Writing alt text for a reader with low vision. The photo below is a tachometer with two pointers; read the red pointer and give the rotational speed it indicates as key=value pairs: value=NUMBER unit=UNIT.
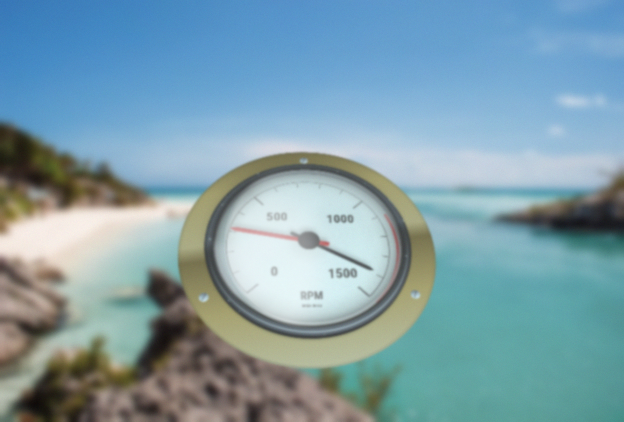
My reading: value=300 unit=rpm
